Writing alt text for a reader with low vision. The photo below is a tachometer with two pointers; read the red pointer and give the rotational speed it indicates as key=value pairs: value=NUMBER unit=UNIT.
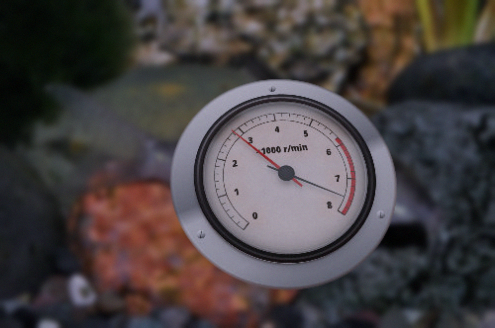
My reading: value=2800 unit=rpm
